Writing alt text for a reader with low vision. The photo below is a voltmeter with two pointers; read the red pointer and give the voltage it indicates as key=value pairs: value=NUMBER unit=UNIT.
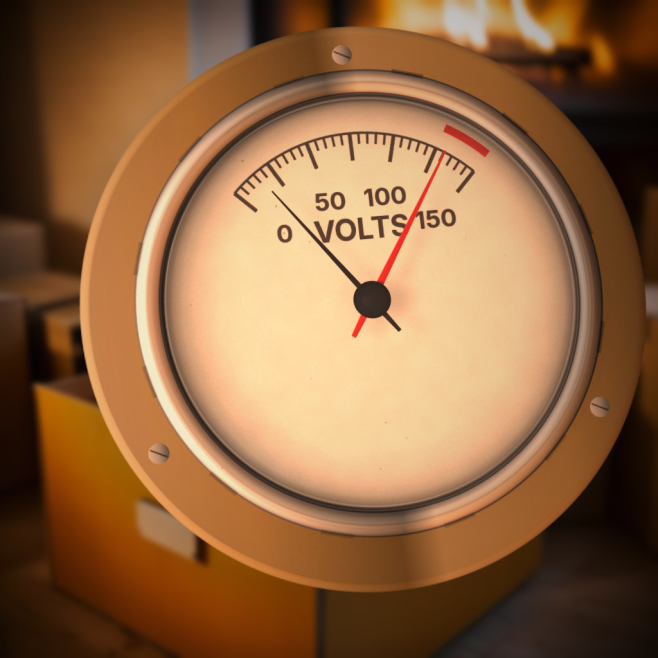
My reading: value=130 unit=V
